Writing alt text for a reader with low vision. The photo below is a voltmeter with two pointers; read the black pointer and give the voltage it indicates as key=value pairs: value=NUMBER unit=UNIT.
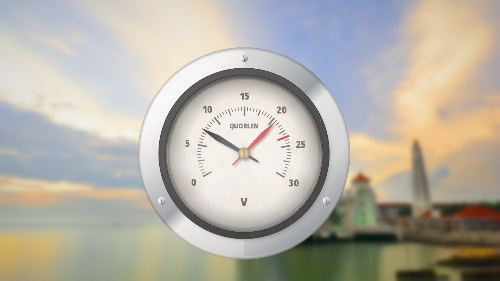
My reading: value=7.5 unit=V
